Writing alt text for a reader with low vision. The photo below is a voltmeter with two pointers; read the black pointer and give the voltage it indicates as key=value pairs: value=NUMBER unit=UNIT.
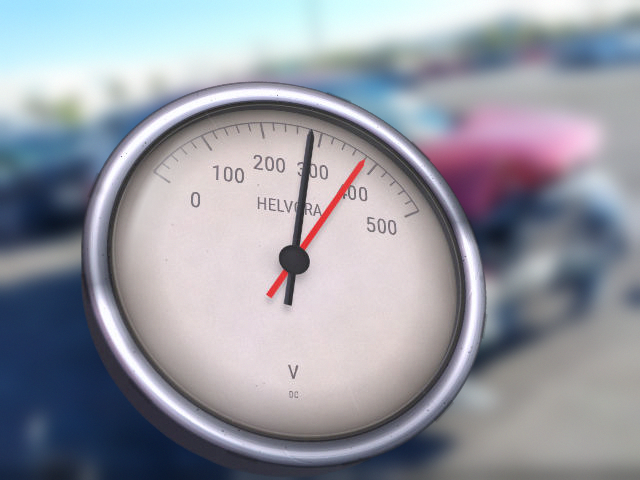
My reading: value=280 unit=V
